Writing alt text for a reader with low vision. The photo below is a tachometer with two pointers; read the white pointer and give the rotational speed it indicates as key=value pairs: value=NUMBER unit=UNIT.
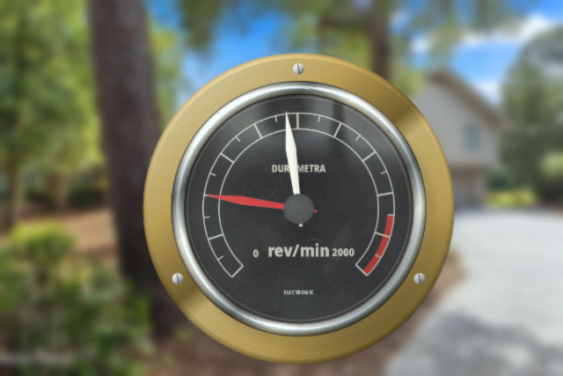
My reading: value=950 unit=rpm
